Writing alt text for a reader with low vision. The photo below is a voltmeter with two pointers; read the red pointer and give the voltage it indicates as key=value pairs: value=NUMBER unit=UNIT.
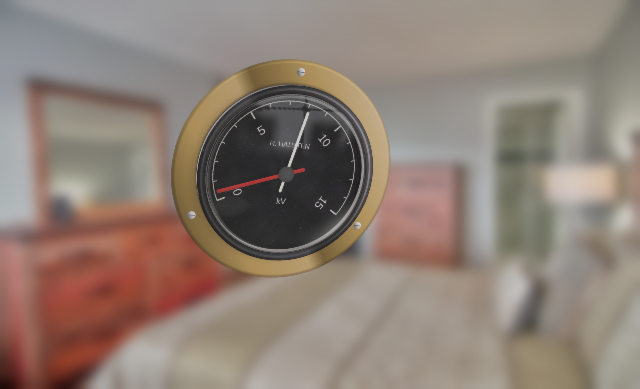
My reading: value=0.5 unit=kV
